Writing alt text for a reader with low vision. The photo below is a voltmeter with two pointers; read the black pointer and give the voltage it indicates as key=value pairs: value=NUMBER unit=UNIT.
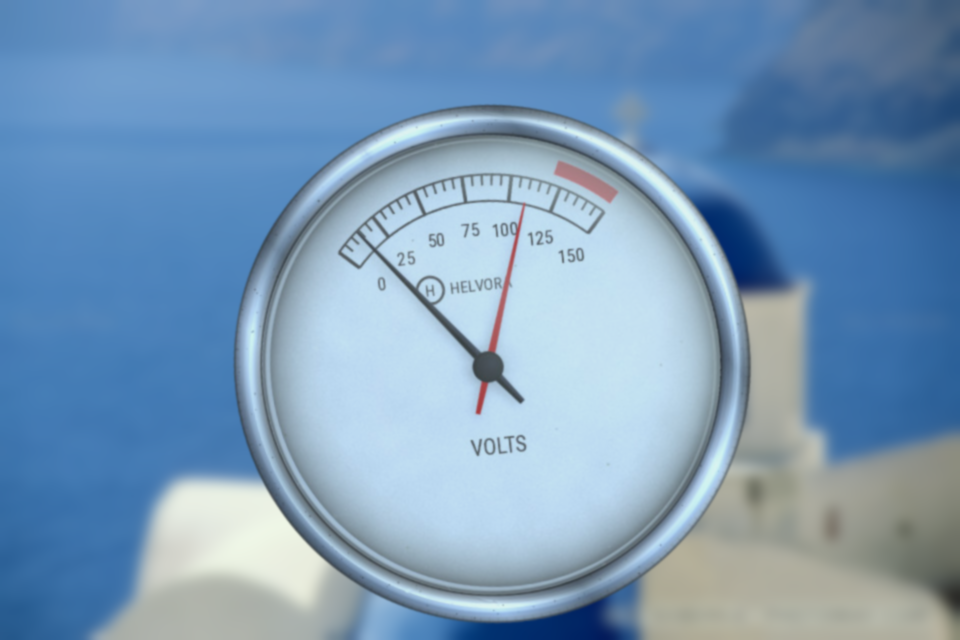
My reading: value=15 unit=V
